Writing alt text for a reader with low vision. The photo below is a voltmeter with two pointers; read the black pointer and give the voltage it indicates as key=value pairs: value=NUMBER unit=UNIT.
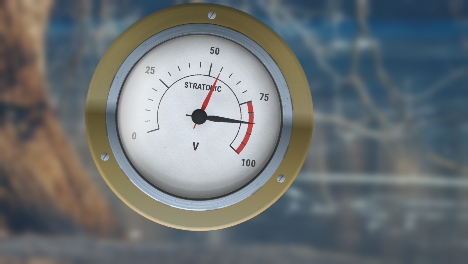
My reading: value=85 unit=V
